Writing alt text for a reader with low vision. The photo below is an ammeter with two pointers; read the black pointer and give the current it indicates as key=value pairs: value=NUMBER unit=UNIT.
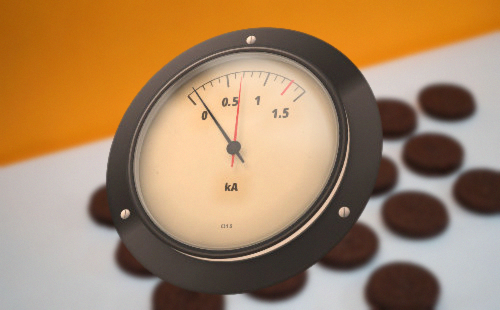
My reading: value=0.1 unit=kA
